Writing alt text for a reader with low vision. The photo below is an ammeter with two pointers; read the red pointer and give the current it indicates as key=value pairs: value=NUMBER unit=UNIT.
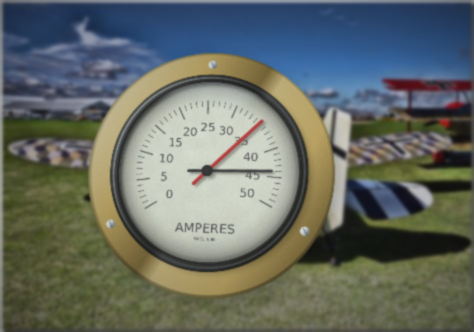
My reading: value=35 unit=A
